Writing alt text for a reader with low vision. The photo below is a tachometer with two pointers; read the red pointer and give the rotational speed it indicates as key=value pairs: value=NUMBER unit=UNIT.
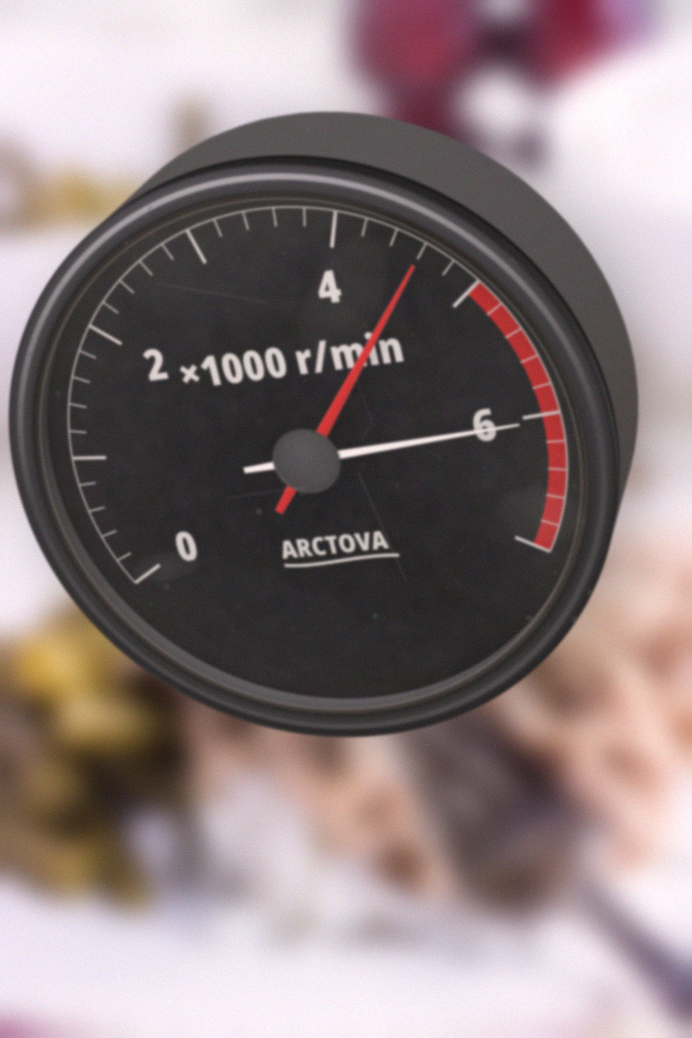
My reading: value=4600 unit=rpm
